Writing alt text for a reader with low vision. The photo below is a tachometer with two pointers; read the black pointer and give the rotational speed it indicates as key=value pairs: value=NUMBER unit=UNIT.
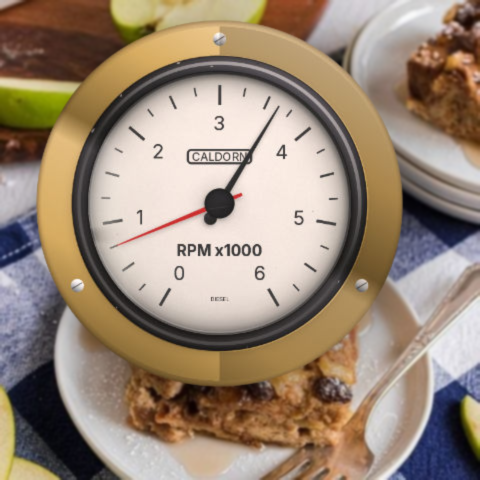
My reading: value=3625 unit=rpm
